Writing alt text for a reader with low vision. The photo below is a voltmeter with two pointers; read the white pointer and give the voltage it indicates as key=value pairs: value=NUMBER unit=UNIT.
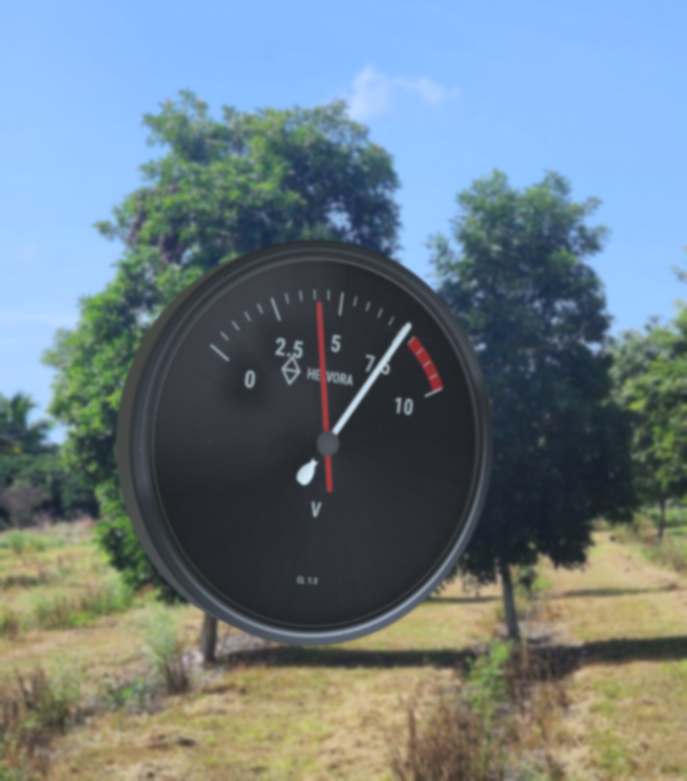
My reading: value=7.5 unit=V
